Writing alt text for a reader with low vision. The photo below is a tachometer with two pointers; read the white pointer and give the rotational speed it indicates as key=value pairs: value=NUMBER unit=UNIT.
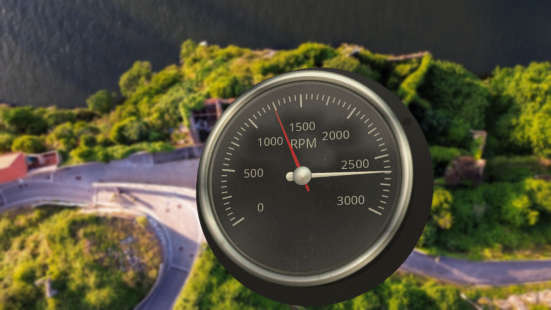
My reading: value=2650 unit=rpm
